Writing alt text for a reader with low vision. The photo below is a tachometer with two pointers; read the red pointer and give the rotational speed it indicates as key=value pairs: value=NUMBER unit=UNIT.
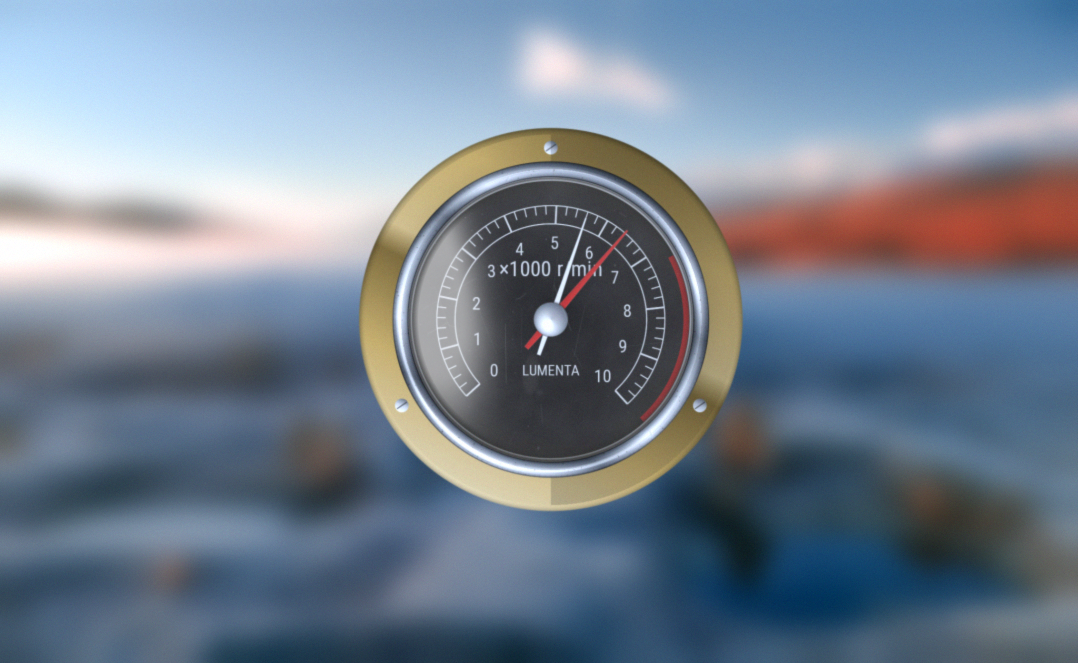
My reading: value=6400 unit=rpm
